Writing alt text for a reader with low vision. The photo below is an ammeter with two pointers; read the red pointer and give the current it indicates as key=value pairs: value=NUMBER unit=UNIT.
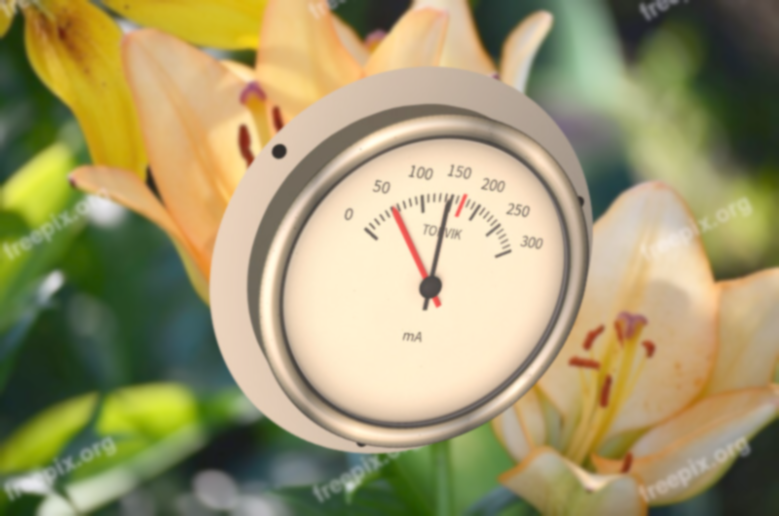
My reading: value=50 unit=mA
